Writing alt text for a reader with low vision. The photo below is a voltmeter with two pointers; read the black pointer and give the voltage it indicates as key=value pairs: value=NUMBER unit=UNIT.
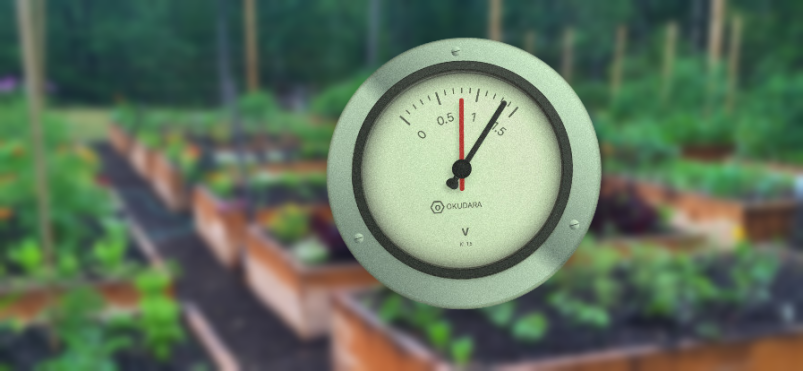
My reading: value=1.35 unit=V
